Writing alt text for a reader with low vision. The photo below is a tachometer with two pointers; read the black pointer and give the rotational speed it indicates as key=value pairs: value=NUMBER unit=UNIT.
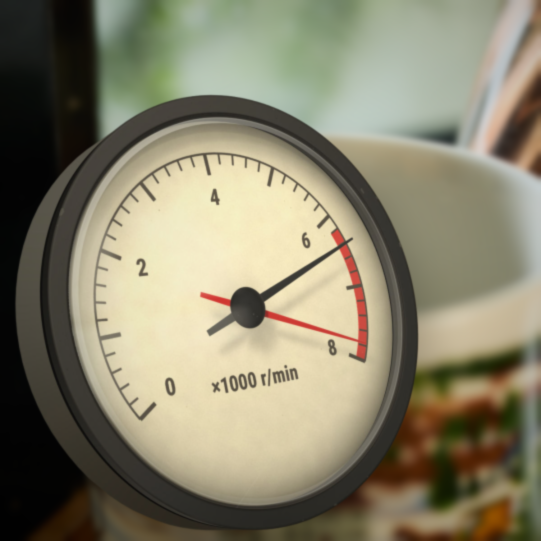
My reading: value=6400 unit=rpm
